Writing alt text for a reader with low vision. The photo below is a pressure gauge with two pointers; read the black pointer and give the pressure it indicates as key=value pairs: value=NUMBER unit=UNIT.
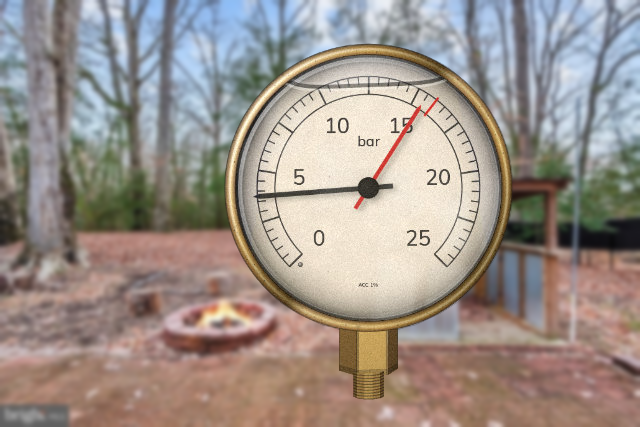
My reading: value=3.75 unit=bar
